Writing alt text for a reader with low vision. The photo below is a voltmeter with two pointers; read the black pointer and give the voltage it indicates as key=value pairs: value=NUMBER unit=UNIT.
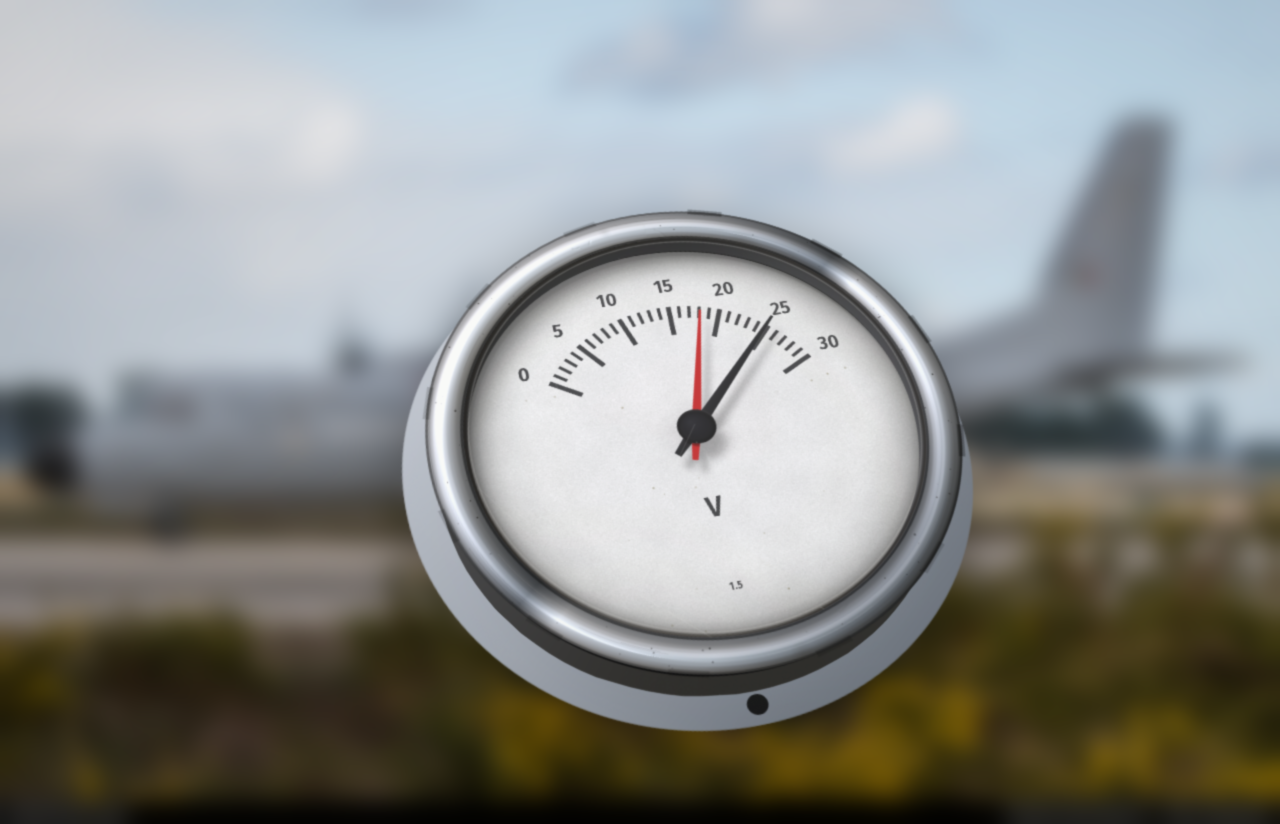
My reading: value=25 unit=V
